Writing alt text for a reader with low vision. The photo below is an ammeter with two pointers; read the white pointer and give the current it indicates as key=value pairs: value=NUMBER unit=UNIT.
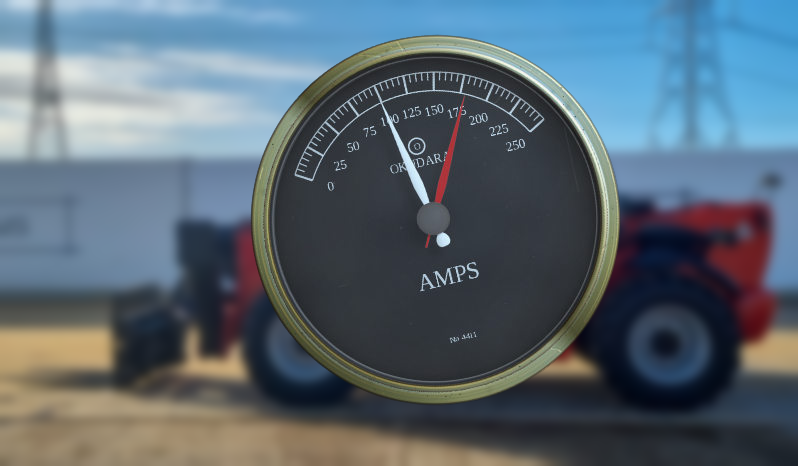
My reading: value=100 unit=A
